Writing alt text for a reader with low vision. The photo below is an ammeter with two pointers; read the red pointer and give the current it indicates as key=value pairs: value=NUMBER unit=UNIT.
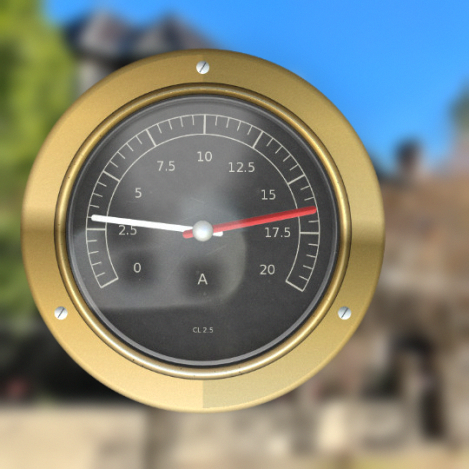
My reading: value=16.5 unit=A
